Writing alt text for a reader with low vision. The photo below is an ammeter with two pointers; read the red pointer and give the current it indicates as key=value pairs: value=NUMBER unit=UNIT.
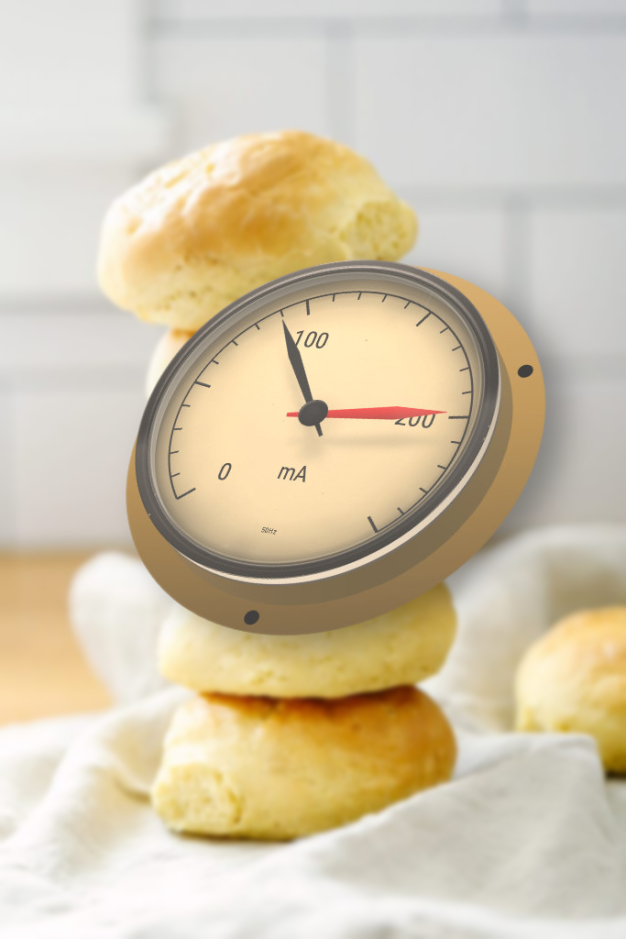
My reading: value=200 unit=mA
